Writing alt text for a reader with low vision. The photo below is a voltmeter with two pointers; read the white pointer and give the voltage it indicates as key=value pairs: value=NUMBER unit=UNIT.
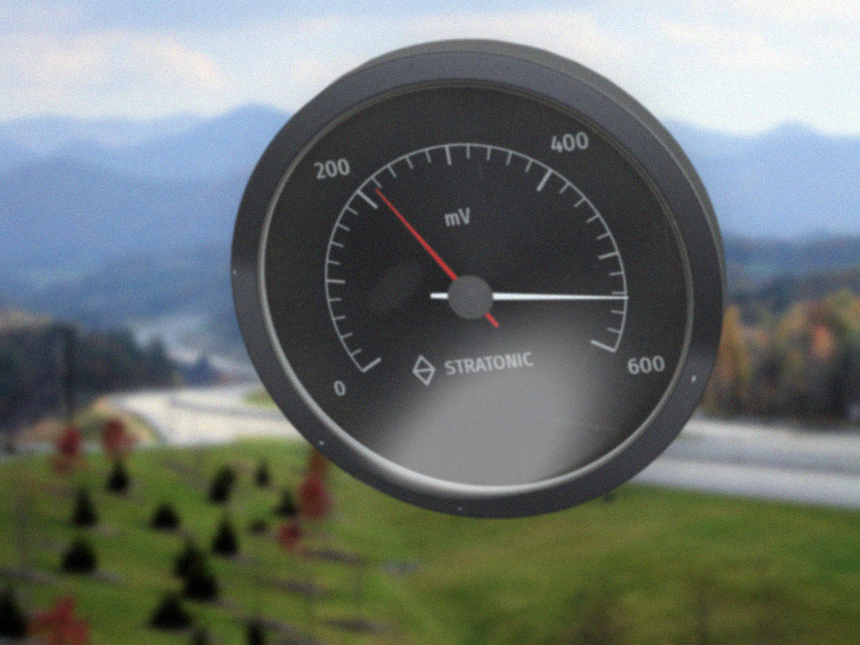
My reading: value=540 unit=mV
